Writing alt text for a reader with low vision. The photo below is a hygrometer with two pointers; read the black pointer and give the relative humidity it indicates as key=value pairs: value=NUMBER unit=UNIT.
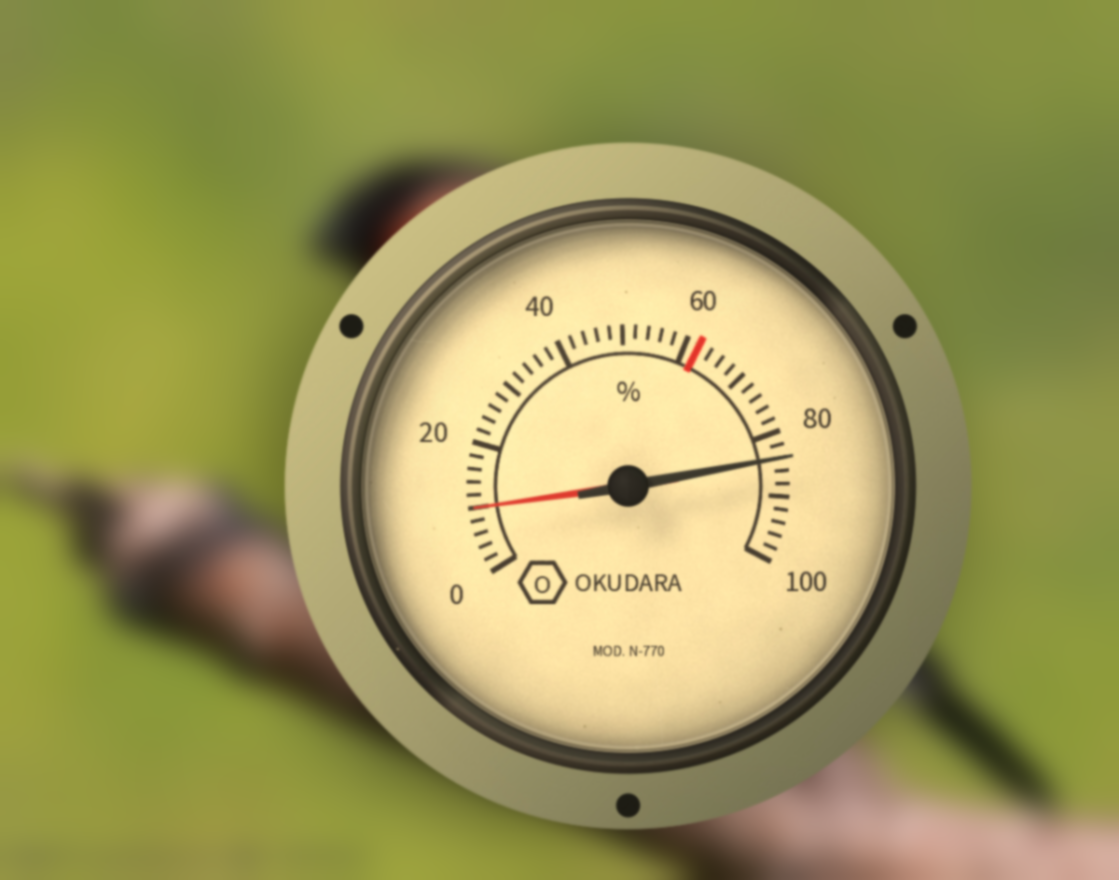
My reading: value=84 unit=%
